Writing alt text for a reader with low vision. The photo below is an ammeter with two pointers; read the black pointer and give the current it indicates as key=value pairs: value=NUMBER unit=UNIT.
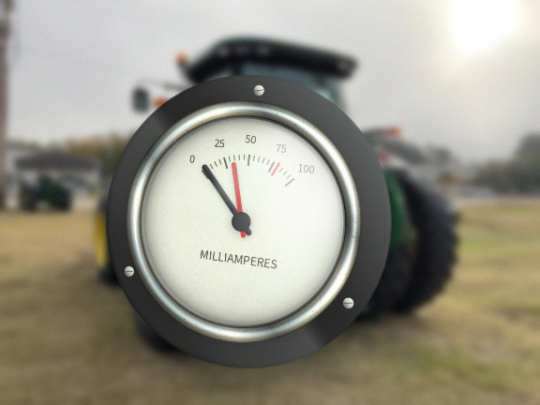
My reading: value=5 unit=mA
